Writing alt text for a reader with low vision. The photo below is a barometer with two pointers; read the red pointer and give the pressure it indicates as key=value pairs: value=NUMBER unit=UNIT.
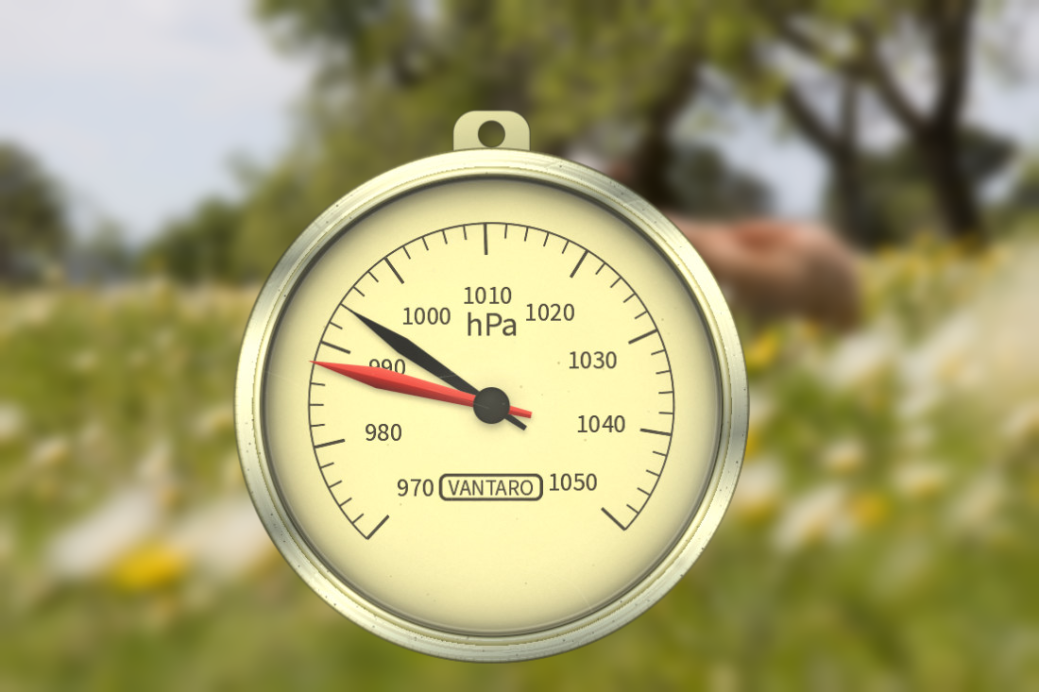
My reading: value=988 unit=hPa
